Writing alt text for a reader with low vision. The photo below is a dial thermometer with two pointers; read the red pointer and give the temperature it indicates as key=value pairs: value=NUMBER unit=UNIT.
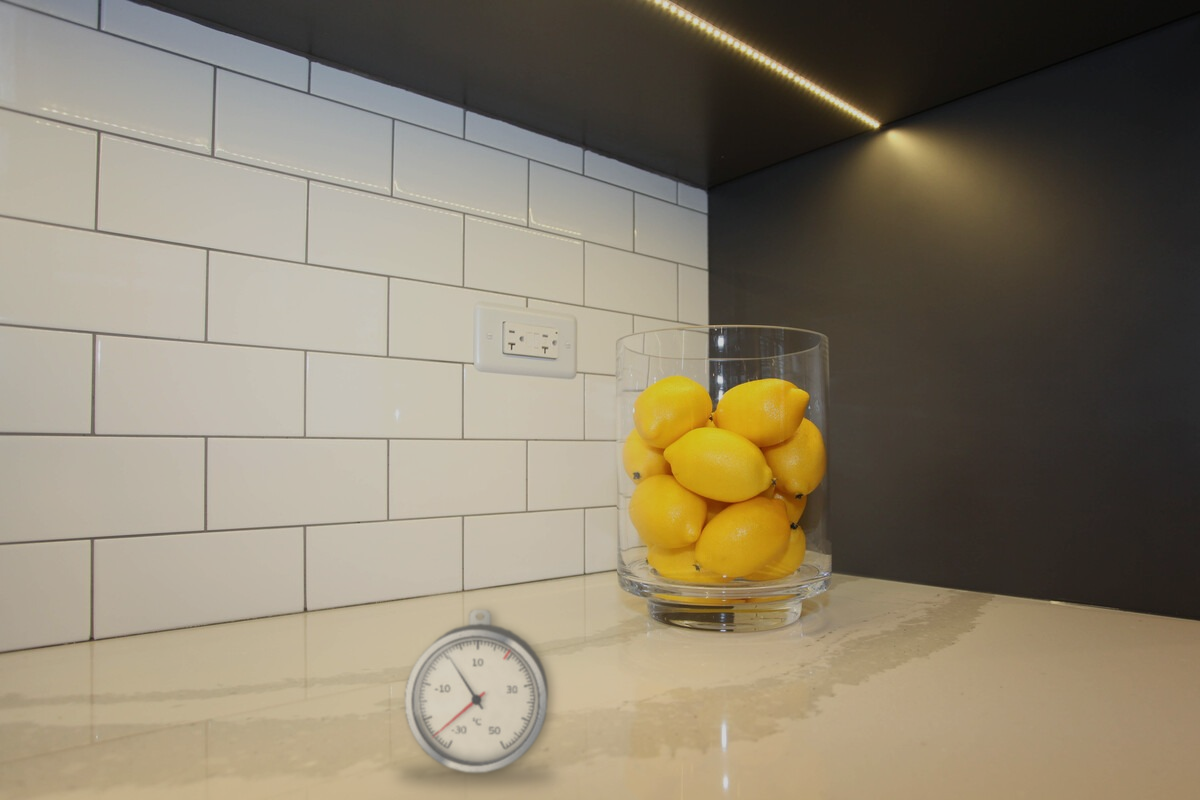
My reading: value=-25 unit=°C
